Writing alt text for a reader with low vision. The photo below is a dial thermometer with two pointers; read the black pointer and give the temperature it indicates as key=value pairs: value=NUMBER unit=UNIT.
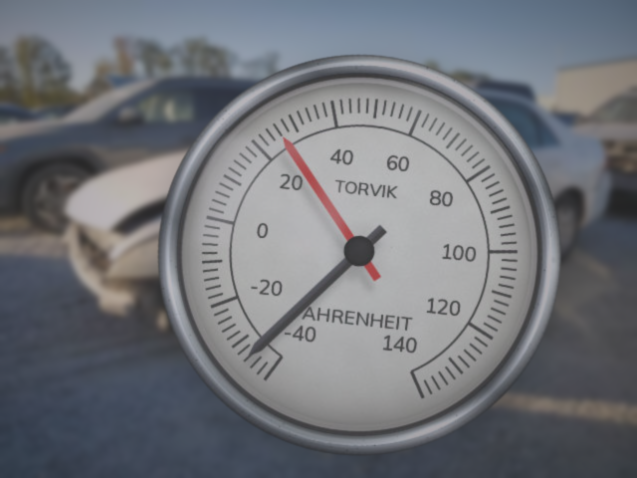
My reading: value=-34 unit=°F
